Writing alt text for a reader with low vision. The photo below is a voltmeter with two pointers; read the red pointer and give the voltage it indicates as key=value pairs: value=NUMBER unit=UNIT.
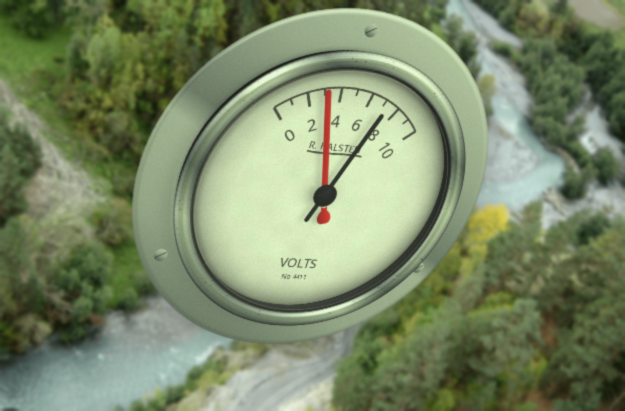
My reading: value=3 unit=V
